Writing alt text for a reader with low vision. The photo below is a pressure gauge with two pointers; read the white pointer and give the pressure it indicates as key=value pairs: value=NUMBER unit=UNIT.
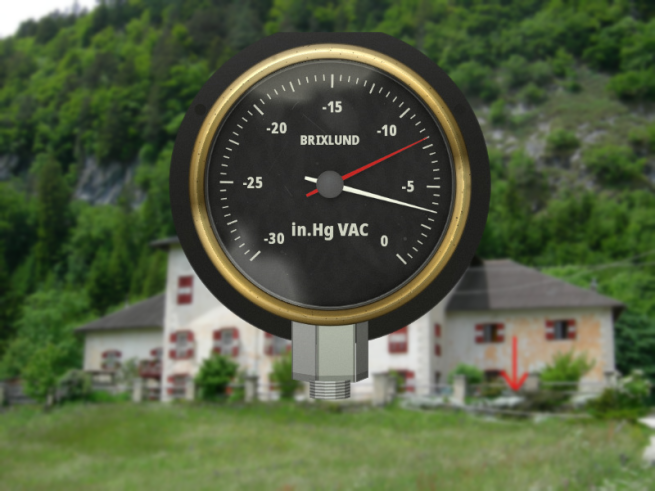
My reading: value=-3.5 unit=inHg
